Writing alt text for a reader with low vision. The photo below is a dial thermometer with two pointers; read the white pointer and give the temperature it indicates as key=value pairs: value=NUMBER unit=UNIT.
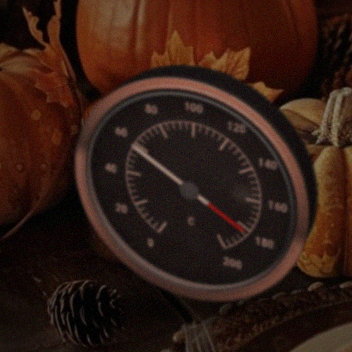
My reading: value=60 unit=°C
